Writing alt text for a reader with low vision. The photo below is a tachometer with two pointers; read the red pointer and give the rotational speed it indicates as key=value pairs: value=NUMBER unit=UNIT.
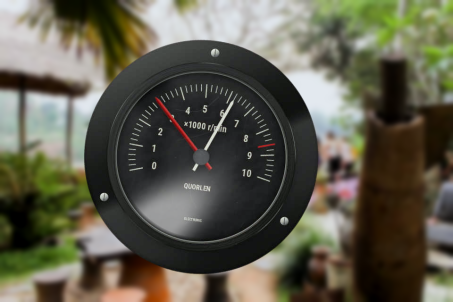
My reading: value=3000 unit=rpm
